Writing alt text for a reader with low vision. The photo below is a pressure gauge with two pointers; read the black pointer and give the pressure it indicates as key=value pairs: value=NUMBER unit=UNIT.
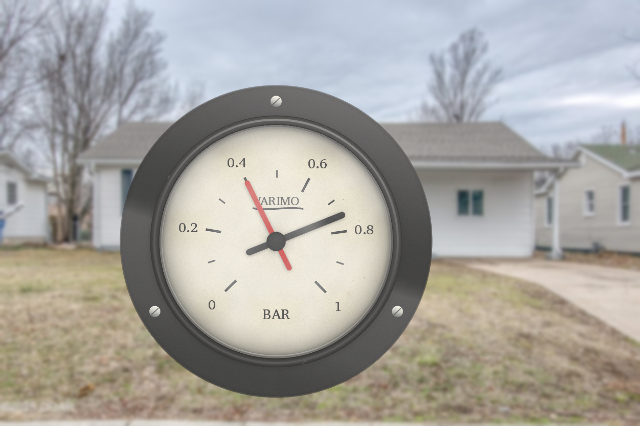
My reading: value=0.75 unit=bar
